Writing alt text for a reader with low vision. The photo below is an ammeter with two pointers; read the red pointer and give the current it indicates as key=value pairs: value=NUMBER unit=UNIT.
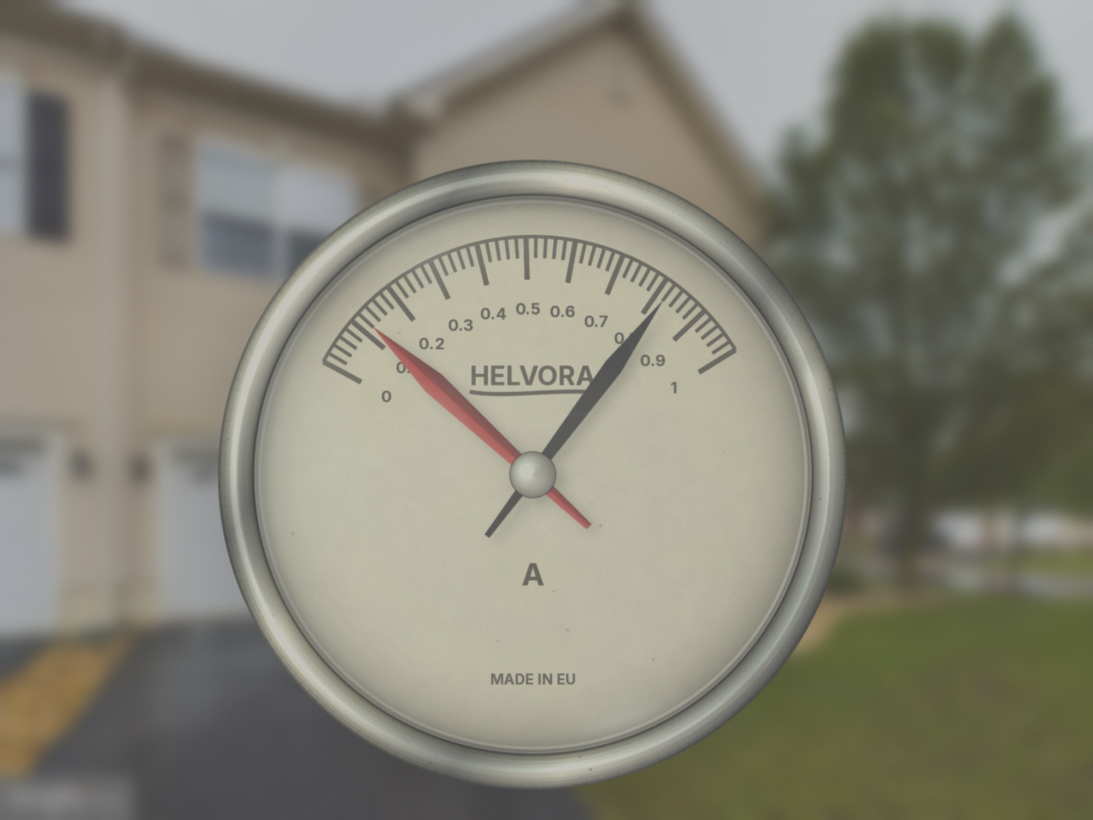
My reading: value=0.12 unit=A
